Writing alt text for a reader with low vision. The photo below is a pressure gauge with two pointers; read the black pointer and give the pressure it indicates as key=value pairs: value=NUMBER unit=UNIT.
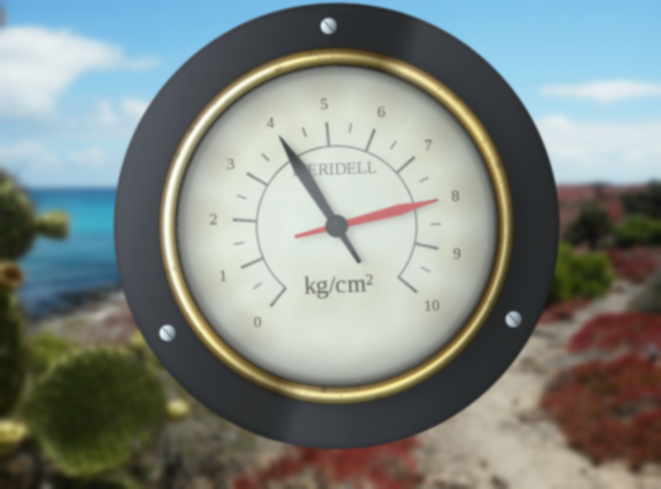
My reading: value=4 unit=kg/cm²
